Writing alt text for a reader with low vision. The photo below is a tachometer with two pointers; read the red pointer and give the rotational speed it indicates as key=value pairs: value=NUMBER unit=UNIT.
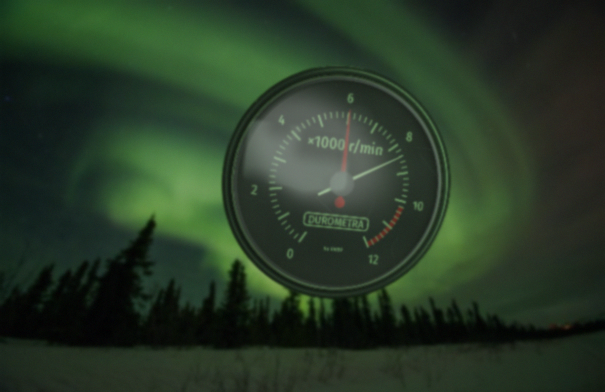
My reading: value=6000 unit=rpm
